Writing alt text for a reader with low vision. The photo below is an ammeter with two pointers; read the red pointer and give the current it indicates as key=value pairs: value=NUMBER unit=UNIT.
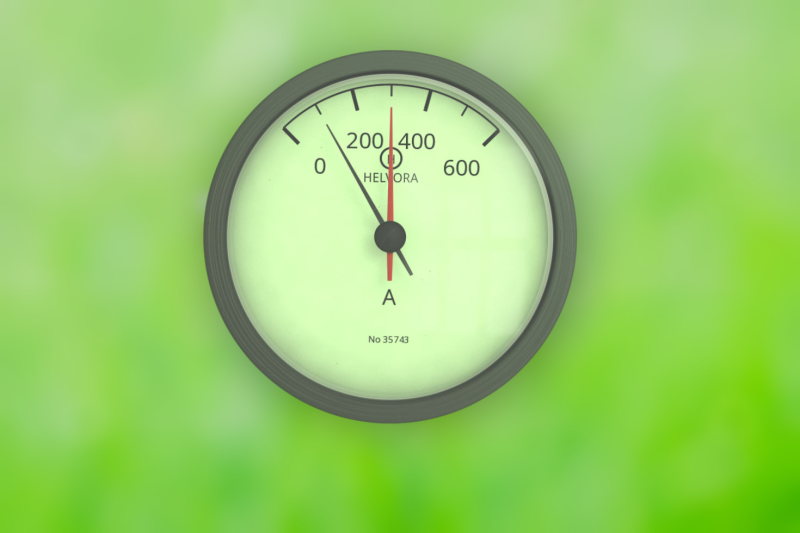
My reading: value=300 unit=A
